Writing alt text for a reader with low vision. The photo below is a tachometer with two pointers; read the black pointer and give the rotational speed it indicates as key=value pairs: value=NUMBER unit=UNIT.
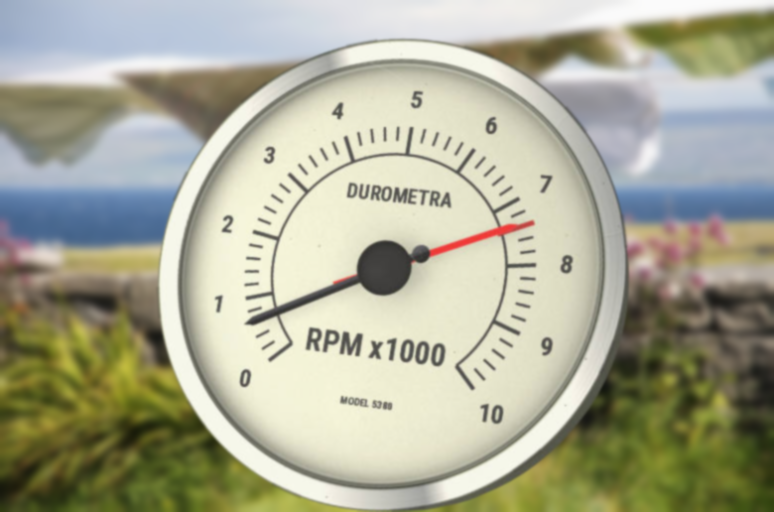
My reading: value=600 unit=rpm
